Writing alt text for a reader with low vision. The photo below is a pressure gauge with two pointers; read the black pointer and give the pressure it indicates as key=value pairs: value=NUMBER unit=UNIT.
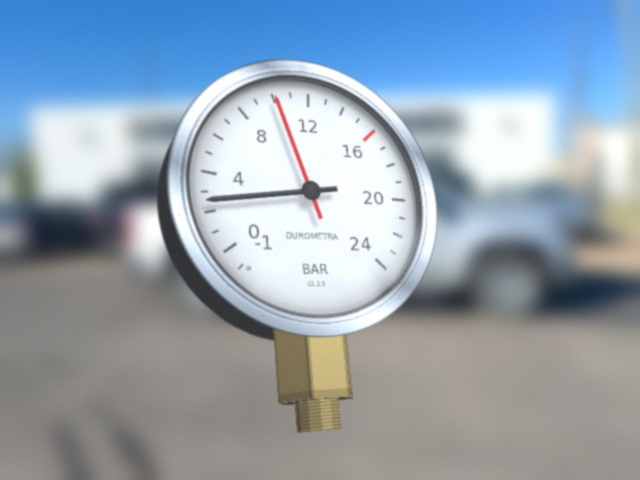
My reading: value=2.5 unit=bar
